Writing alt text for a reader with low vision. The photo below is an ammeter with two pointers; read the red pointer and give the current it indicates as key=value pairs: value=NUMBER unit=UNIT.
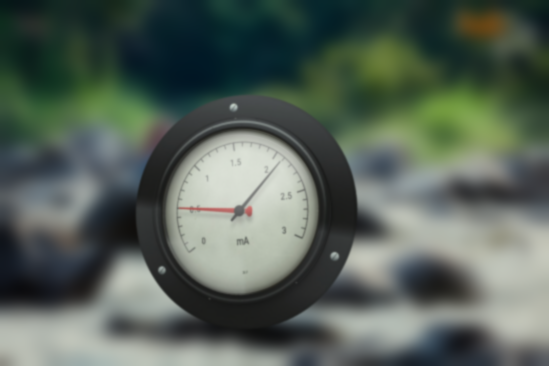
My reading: value=0.5 unit=mA
